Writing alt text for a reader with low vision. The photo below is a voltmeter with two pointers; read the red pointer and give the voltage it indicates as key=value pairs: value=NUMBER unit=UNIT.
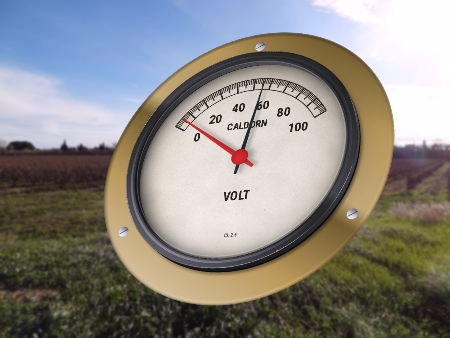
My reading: value=5 unit=V
